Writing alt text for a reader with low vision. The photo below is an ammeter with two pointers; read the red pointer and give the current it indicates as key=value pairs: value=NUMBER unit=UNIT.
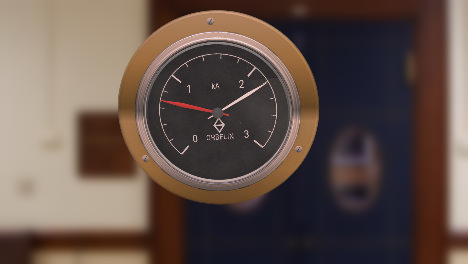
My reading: value=0.7 unit=kA
